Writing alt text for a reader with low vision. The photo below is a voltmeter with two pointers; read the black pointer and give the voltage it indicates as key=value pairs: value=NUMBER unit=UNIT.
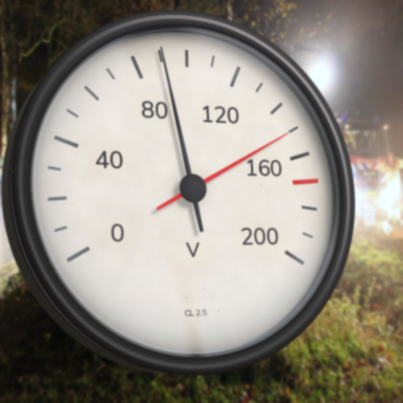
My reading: value=90 unit=V
